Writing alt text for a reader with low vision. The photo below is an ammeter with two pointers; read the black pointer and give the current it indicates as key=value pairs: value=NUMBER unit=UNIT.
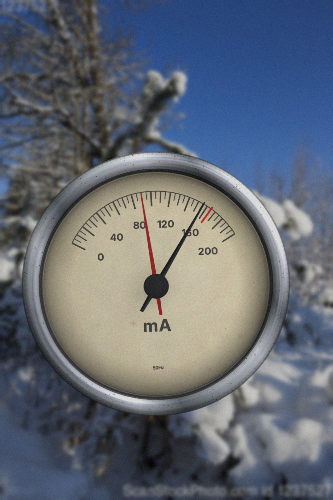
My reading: value=155 unit=mA
